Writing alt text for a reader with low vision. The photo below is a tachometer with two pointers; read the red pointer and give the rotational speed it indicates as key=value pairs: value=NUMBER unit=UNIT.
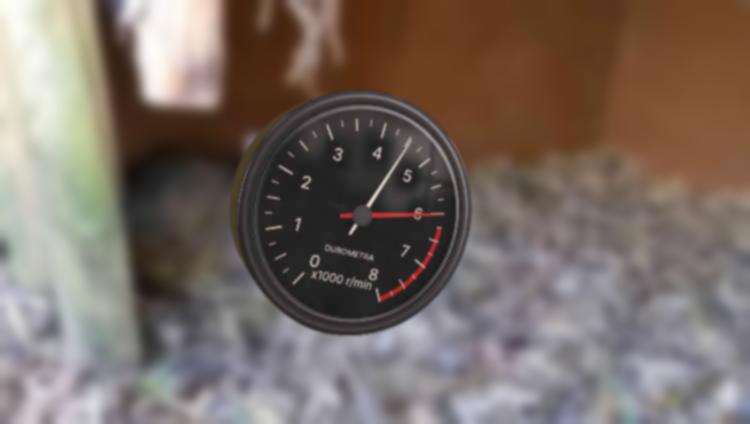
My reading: value=6000 unit=rpm
